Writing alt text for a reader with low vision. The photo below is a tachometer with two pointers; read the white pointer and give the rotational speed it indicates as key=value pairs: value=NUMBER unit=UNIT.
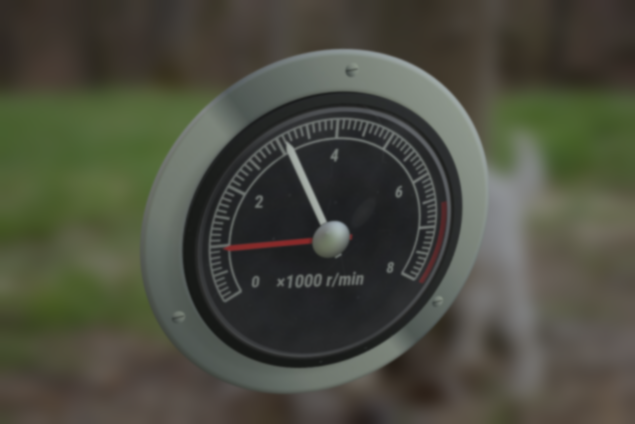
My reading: value=3100 unit=rpm
